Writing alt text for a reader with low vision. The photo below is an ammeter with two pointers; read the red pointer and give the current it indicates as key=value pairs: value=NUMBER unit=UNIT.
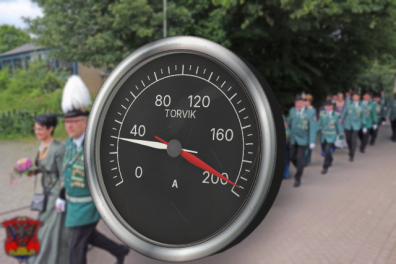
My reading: value=195 unit=A
